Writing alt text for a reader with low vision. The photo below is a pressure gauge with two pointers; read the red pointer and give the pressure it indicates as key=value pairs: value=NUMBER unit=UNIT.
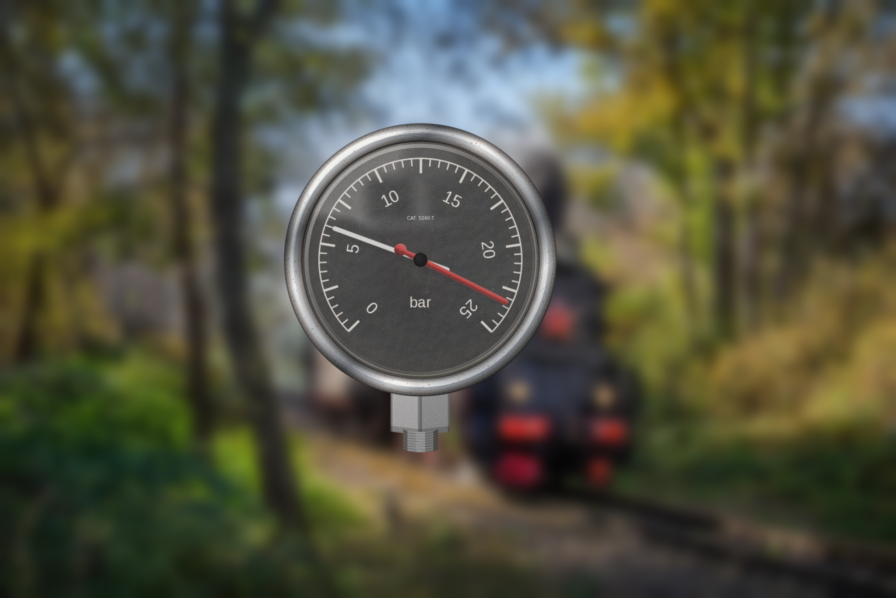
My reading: value=23.25 unit=bar
